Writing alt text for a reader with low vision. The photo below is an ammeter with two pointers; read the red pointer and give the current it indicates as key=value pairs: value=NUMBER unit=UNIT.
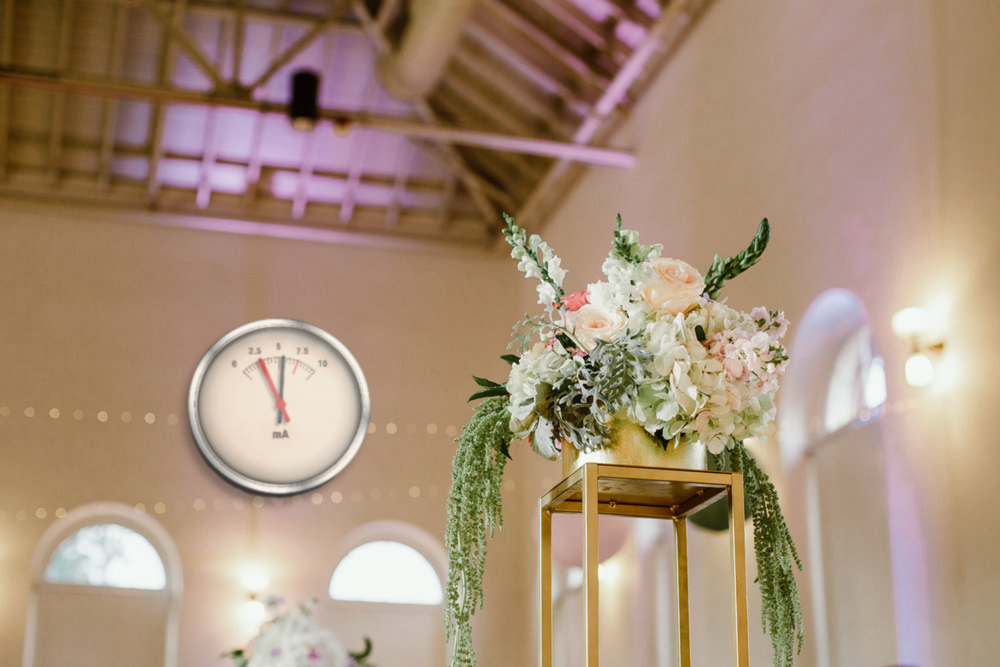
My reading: value=2.5 unit=mA
